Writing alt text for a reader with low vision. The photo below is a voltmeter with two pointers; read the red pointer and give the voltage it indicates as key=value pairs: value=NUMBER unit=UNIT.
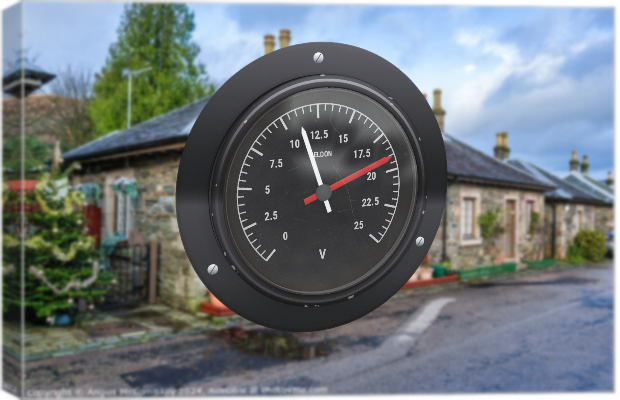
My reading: value=19 unit=V
